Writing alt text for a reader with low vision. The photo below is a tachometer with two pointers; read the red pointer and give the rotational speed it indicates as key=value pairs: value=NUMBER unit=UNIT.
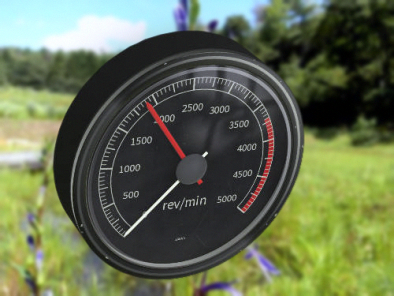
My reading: value=1900 unit=rpm
